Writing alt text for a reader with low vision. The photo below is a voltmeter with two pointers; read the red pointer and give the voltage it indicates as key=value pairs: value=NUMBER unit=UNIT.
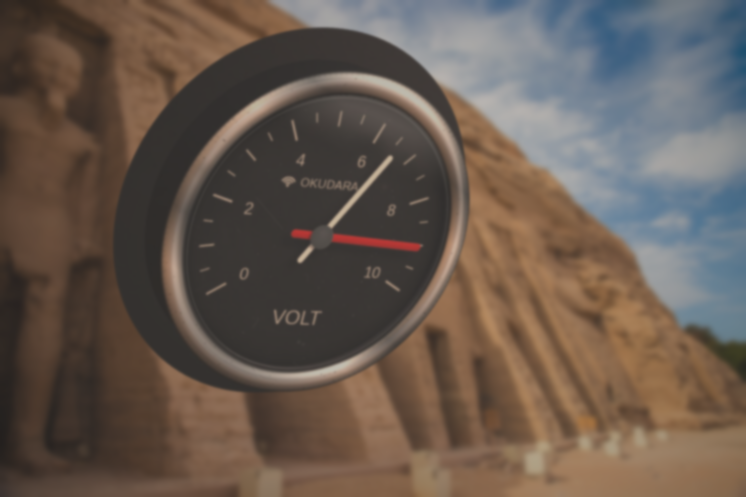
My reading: value=9 unit=V
